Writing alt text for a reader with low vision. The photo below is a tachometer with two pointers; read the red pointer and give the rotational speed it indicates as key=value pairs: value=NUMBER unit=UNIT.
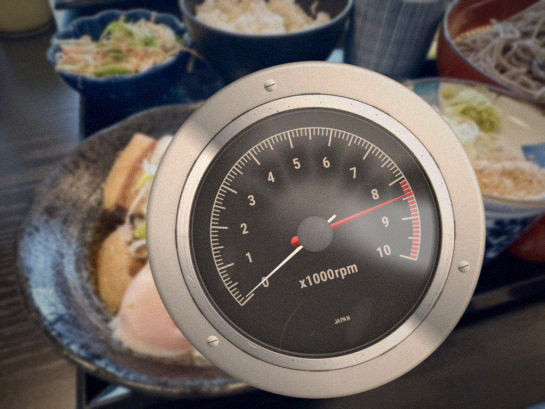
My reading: value=8400 unit=rpm
